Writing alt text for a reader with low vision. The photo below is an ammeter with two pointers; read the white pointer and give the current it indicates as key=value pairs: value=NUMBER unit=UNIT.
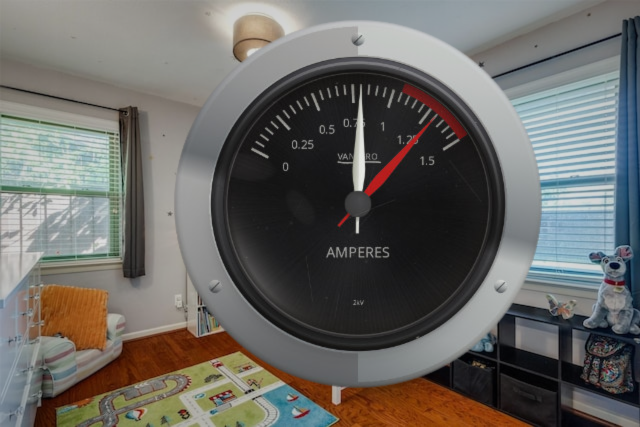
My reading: value=0.8 unit=A
